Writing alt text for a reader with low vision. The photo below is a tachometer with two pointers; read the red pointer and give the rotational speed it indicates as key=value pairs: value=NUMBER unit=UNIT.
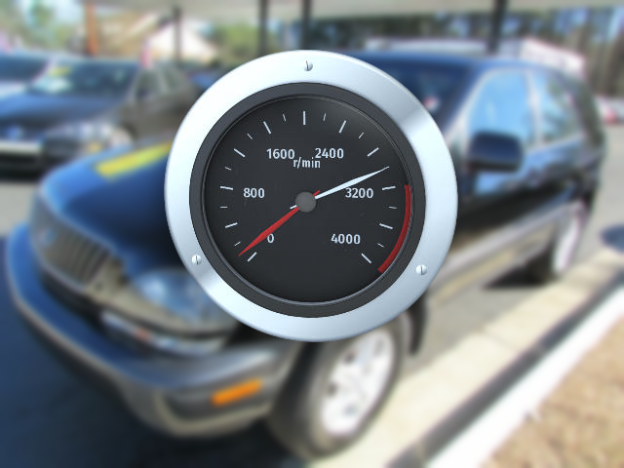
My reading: value=100 unit=rpm
